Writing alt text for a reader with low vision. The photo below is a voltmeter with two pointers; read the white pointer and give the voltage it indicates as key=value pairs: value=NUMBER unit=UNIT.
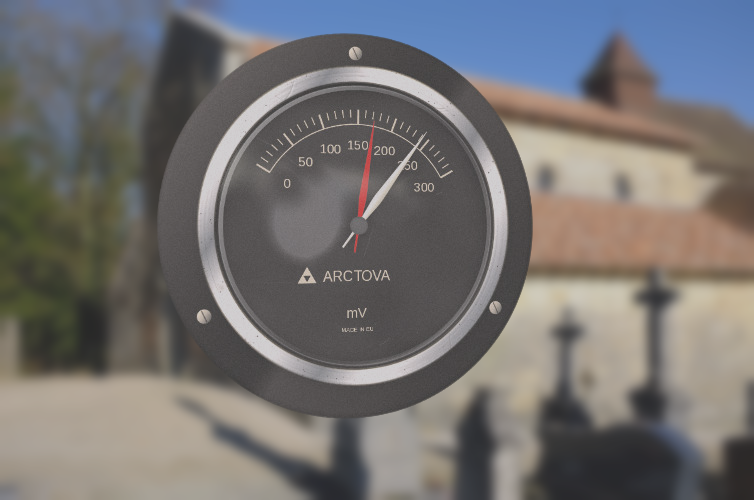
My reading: value=240 unit=mV
